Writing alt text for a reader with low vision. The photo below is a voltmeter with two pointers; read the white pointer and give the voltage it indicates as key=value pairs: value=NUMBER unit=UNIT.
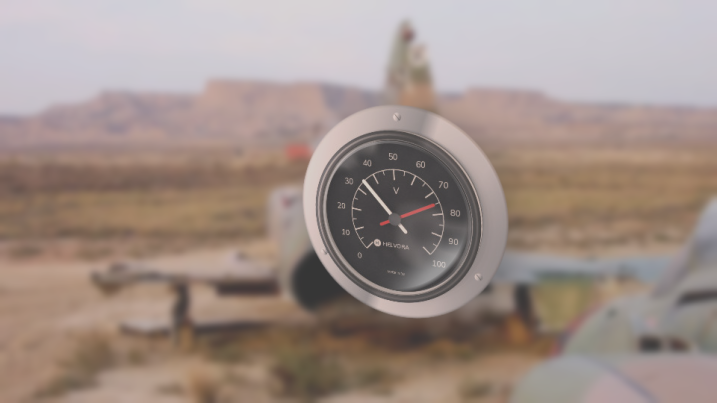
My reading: value=35 unit=V
